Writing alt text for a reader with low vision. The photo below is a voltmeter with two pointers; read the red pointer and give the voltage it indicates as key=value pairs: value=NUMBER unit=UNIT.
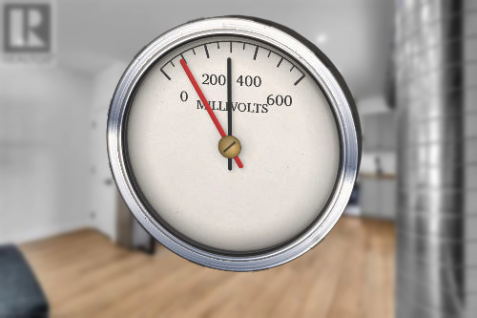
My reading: value=100 unit=mV
